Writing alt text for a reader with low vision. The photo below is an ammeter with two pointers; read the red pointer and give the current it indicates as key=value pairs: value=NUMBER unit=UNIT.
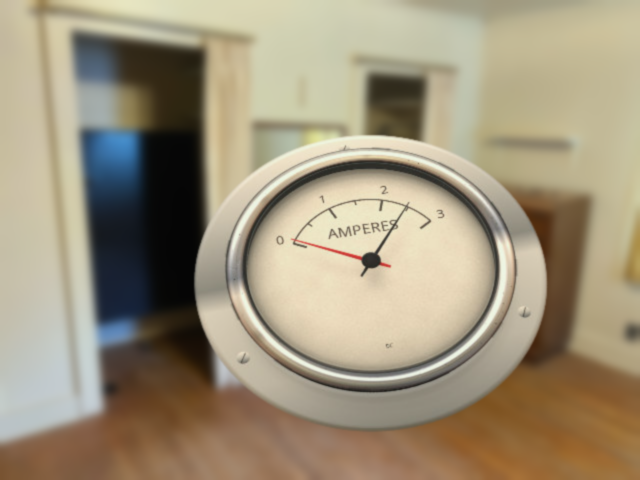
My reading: value=0 unit=A
